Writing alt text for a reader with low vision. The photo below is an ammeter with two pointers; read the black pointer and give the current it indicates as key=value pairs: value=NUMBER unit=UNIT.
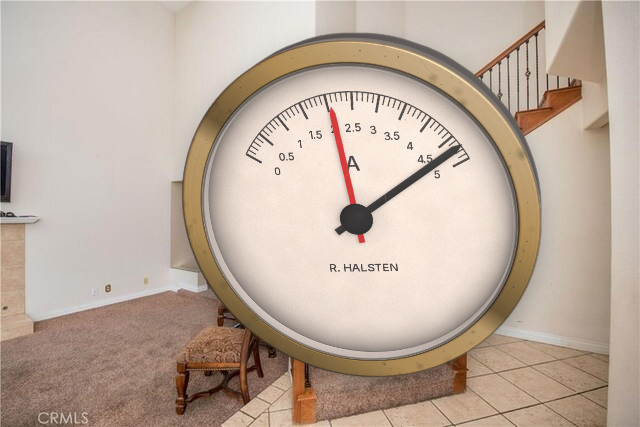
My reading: value=4.7 unit=A
